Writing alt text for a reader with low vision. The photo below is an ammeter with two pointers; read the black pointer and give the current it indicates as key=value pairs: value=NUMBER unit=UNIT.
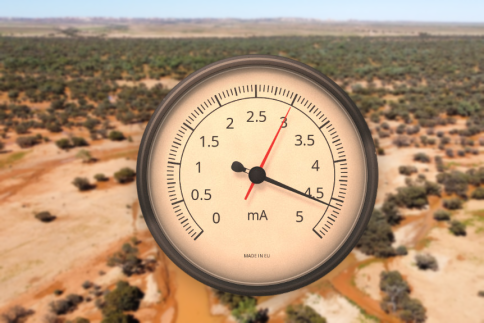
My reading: value=4.6 unit=mA
